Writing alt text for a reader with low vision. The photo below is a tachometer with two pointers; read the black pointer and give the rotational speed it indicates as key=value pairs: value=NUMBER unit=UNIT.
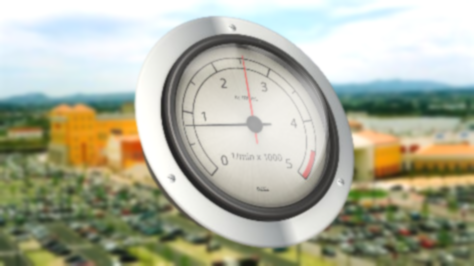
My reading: value=750 unit=rpm
